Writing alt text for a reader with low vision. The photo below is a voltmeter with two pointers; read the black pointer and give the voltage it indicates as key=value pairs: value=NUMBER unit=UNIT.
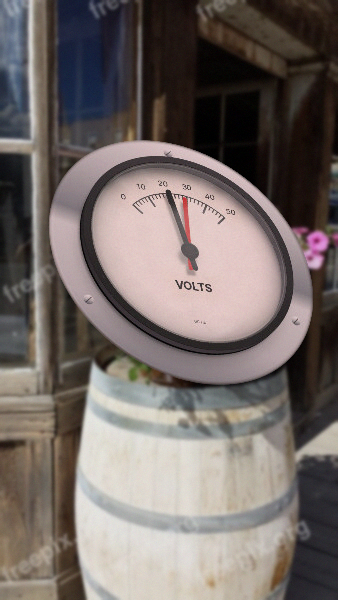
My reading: value=20 unit=V
